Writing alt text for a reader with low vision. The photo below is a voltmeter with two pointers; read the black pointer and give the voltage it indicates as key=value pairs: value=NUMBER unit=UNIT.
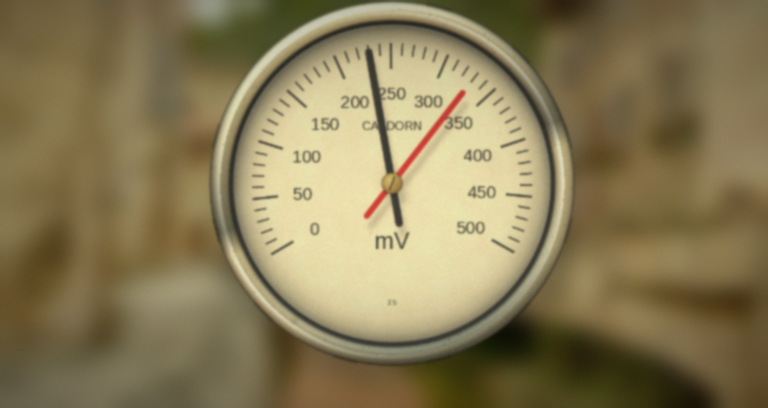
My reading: value=230 unit=mV
